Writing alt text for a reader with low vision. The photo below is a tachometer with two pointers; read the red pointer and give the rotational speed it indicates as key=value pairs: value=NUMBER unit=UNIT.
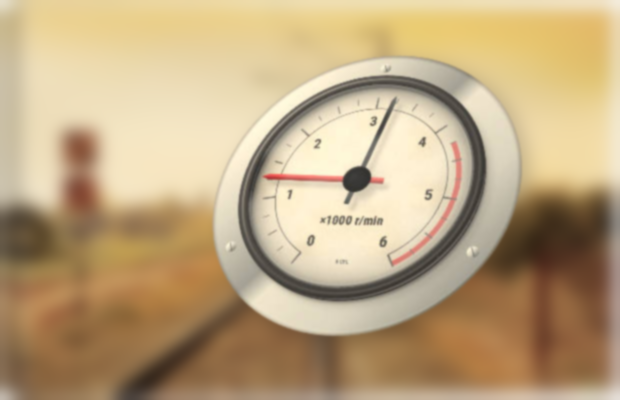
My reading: value=1250 unit=rpm
